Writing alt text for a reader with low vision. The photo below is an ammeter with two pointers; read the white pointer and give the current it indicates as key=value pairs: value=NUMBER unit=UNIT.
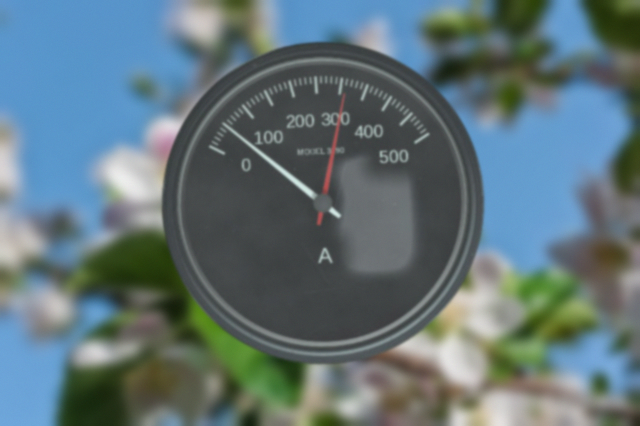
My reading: value=50 unit=A
